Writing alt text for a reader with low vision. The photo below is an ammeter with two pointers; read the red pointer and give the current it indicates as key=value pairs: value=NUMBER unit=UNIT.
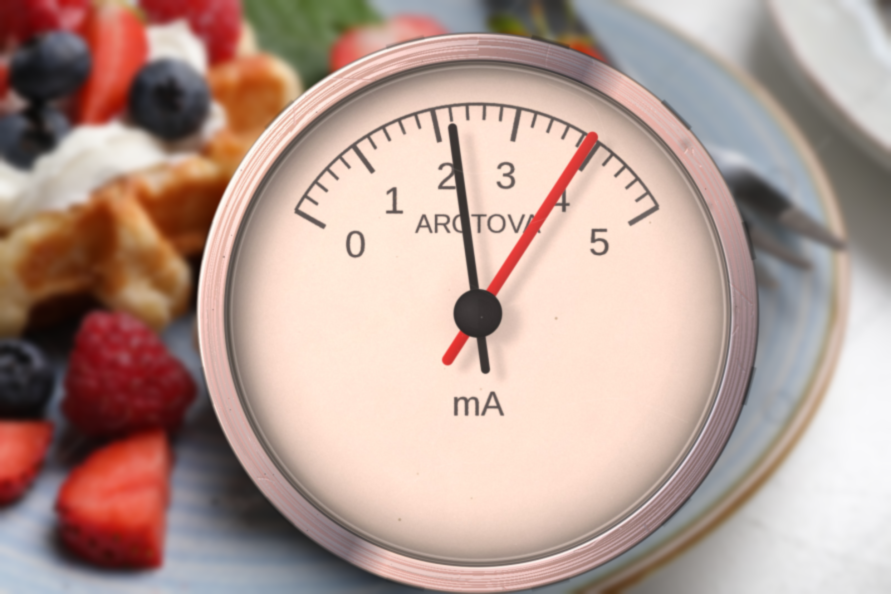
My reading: value=3.9 unit=mA
